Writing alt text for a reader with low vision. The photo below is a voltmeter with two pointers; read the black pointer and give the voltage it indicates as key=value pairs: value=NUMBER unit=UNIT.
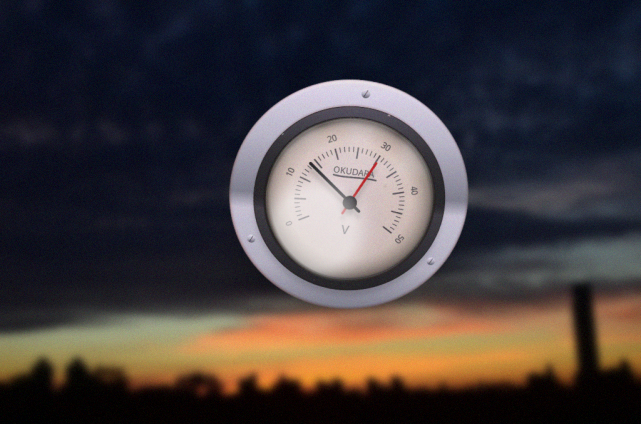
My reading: value=14 unit=V
